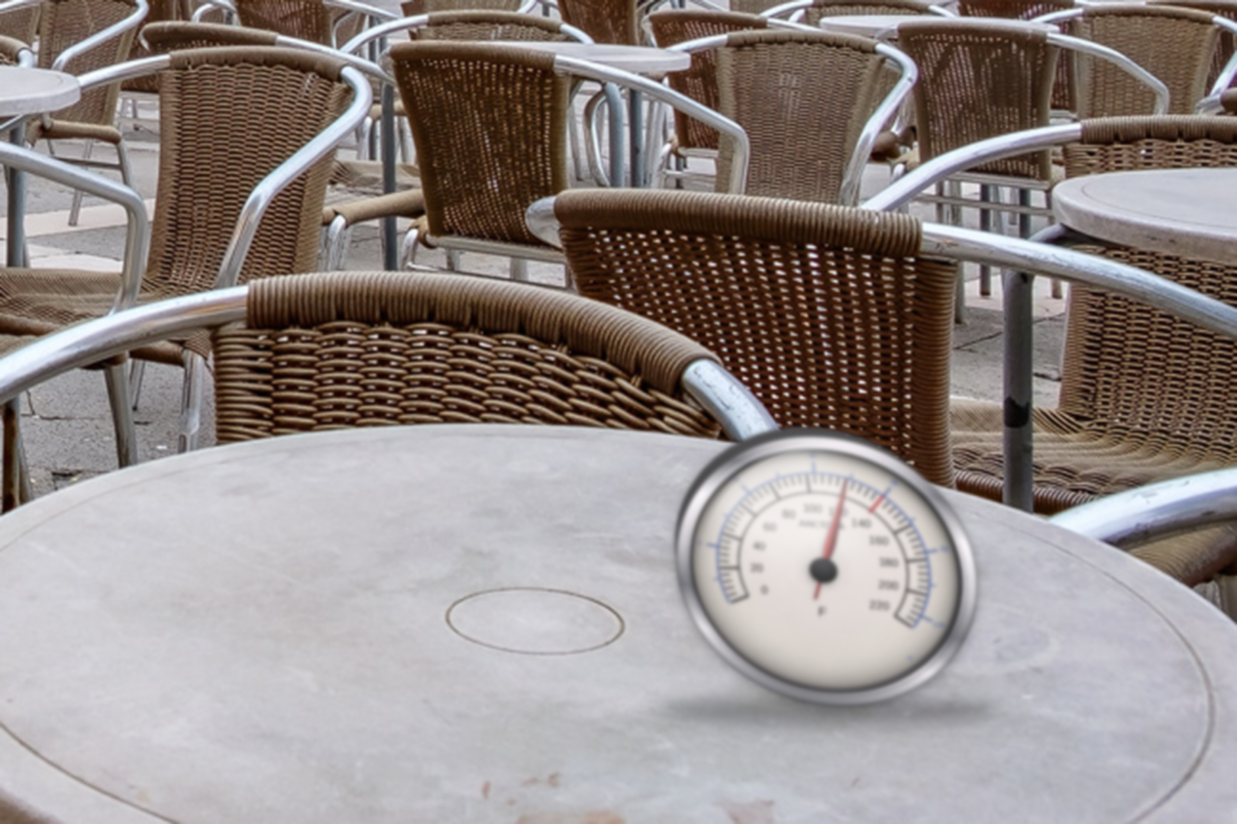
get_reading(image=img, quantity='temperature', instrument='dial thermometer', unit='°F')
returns 120 °F
